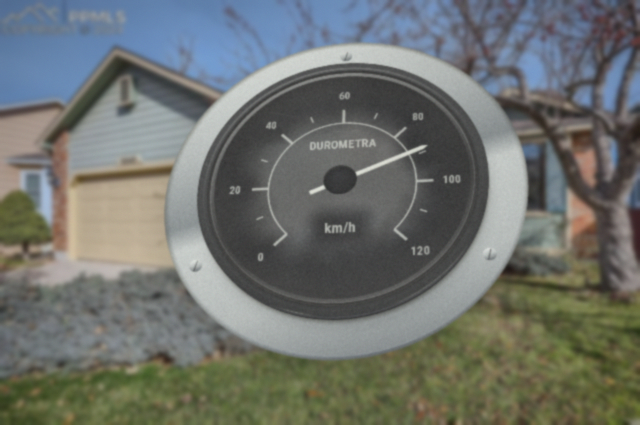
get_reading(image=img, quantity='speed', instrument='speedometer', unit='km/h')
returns 90 km/h
